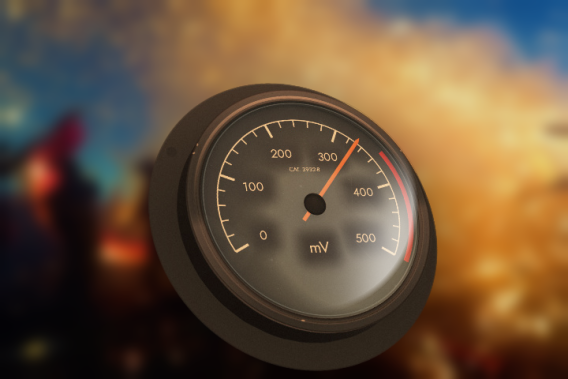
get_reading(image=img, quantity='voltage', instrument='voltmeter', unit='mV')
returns 330 mV
